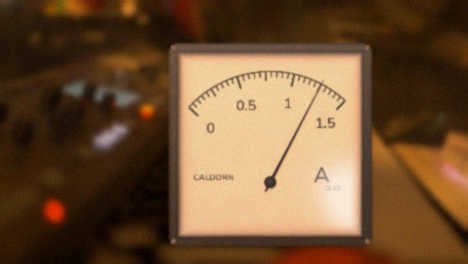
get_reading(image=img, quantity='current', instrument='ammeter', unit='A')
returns 1.25 A
